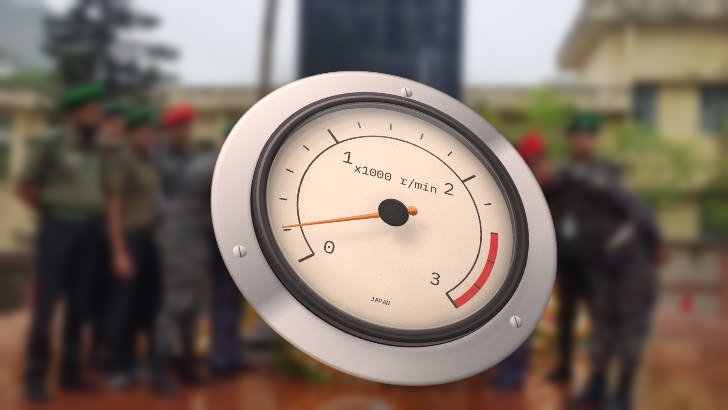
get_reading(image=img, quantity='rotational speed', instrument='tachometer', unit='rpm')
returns 200 rpm
